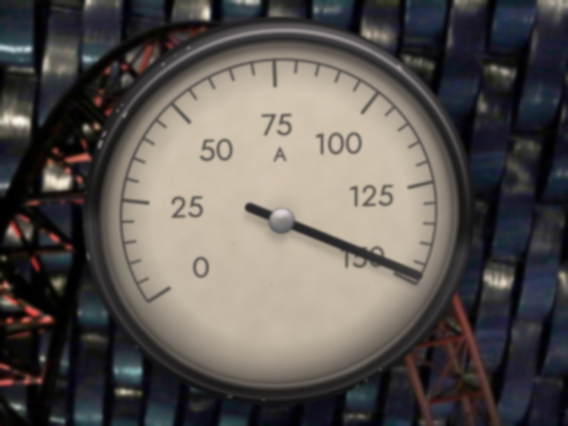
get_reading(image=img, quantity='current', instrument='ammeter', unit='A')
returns 147.5 A
